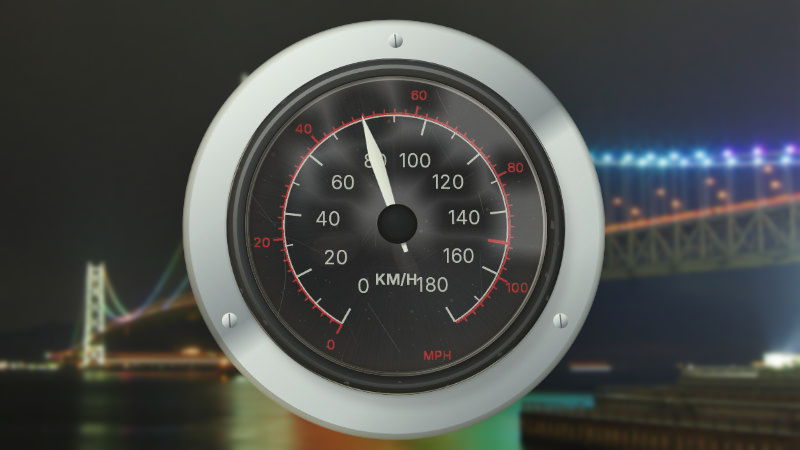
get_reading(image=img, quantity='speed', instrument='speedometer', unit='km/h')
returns 80 km/h
